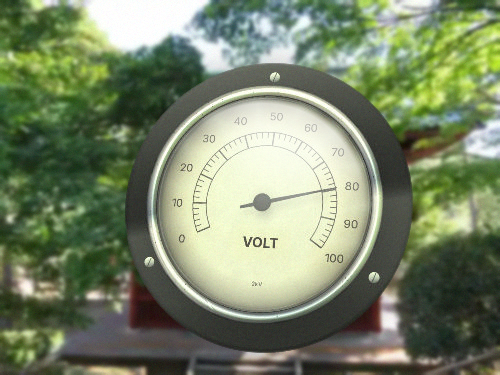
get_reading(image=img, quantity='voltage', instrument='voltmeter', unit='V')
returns 80 V
